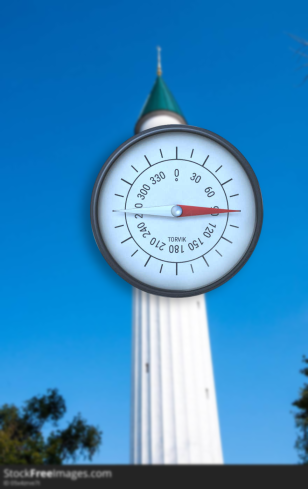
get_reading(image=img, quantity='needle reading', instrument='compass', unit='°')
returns 90 °
